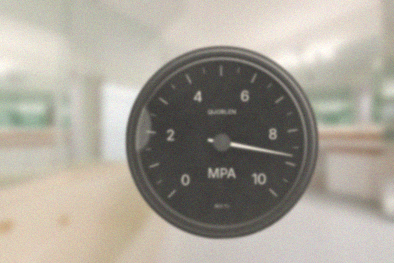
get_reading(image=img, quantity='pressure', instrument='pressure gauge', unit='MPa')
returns 8.75 MPa
